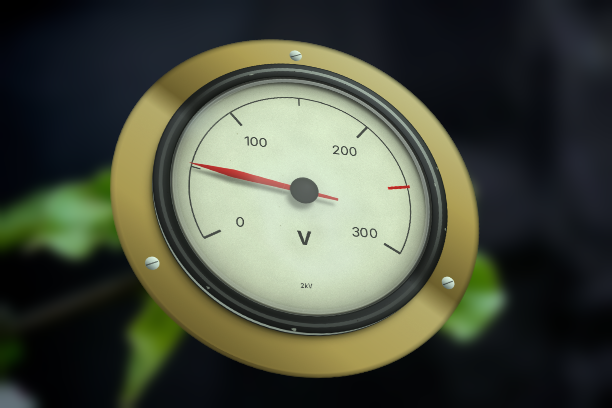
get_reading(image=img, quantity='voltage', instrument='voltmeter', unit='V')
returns 50 V
